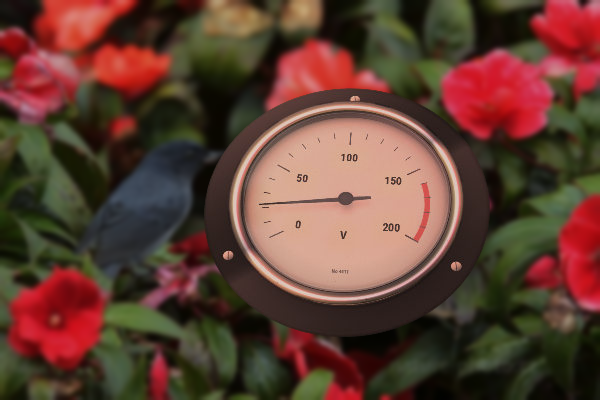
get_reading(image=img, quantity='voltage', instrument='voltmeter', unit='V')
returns 20 V
